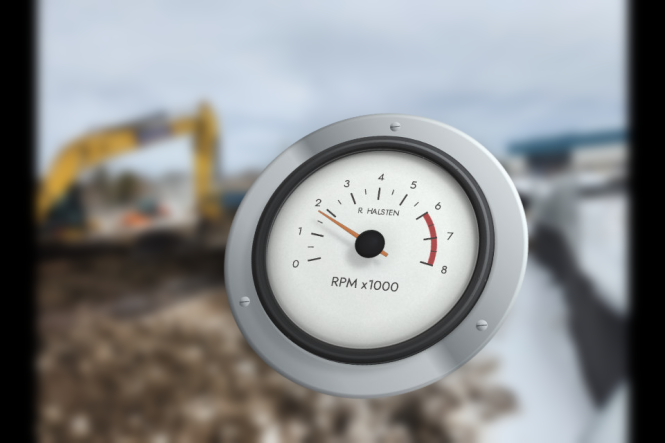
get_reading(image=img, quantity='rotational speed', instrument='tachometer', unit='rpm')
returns 1750 rpm
